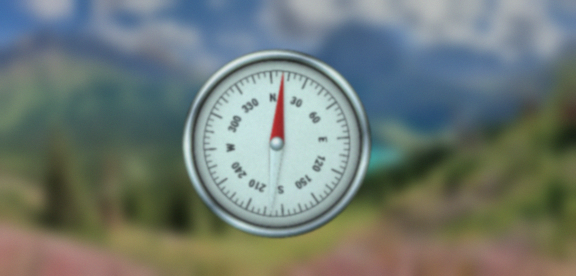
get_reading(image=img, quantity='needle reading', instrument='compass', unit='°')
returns 10 °
